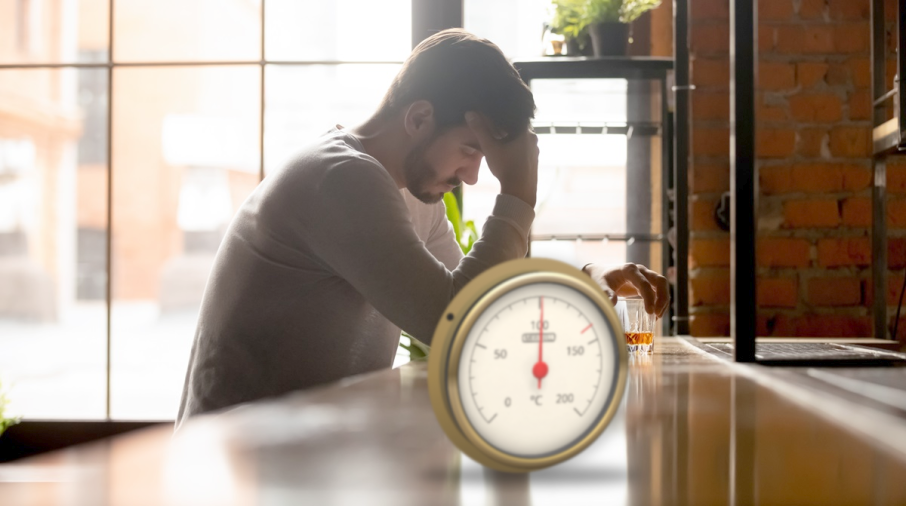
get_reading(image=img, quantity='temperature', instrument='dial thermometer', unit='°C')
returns 100 °C
